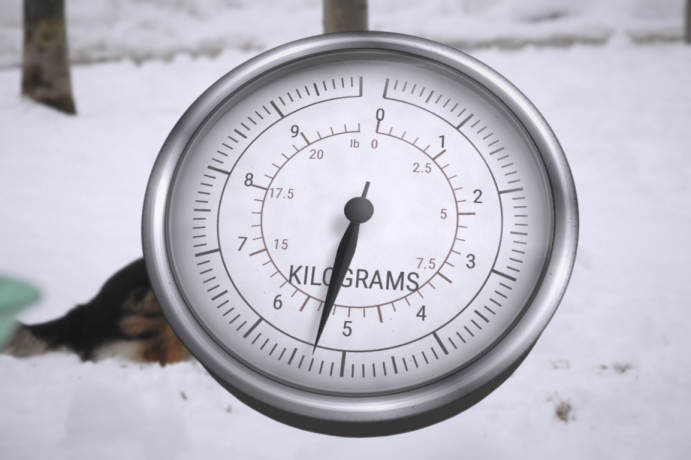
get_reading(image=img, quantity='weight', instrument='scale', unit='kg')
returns 5.3 kg
